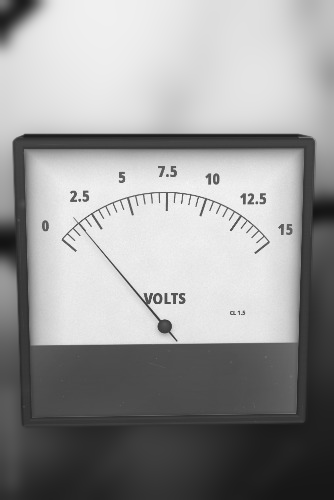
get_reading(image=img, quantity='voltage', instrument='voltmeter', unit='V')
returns 1.5 V
